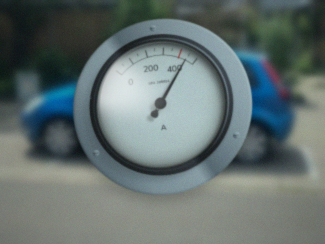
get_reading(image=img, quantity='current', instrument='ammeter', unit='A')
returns 450 A
